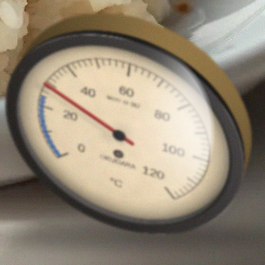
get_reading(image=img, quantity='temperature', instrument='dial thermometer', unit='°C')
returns 30 °C
